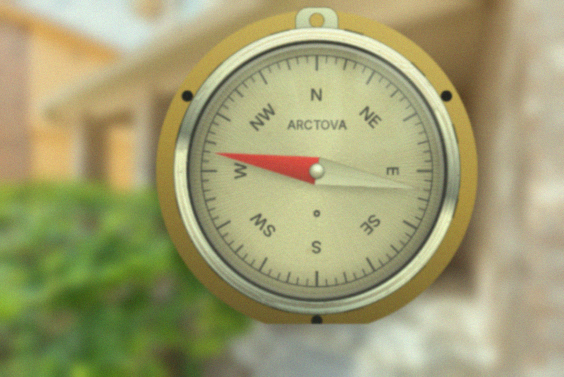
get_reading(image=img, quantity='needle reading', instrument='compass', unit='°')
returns 280 °
